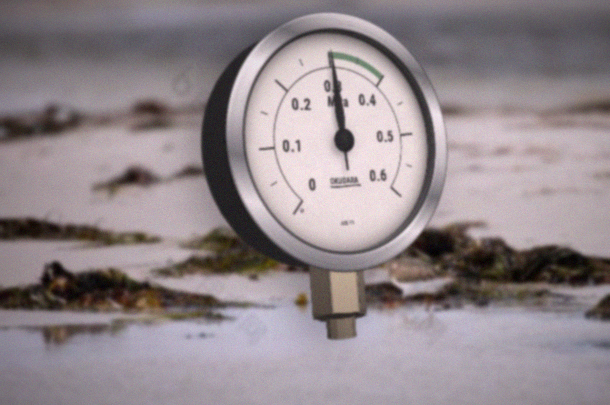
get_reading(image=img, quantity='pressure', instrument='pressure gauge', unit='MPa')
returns 0.3 MPa
